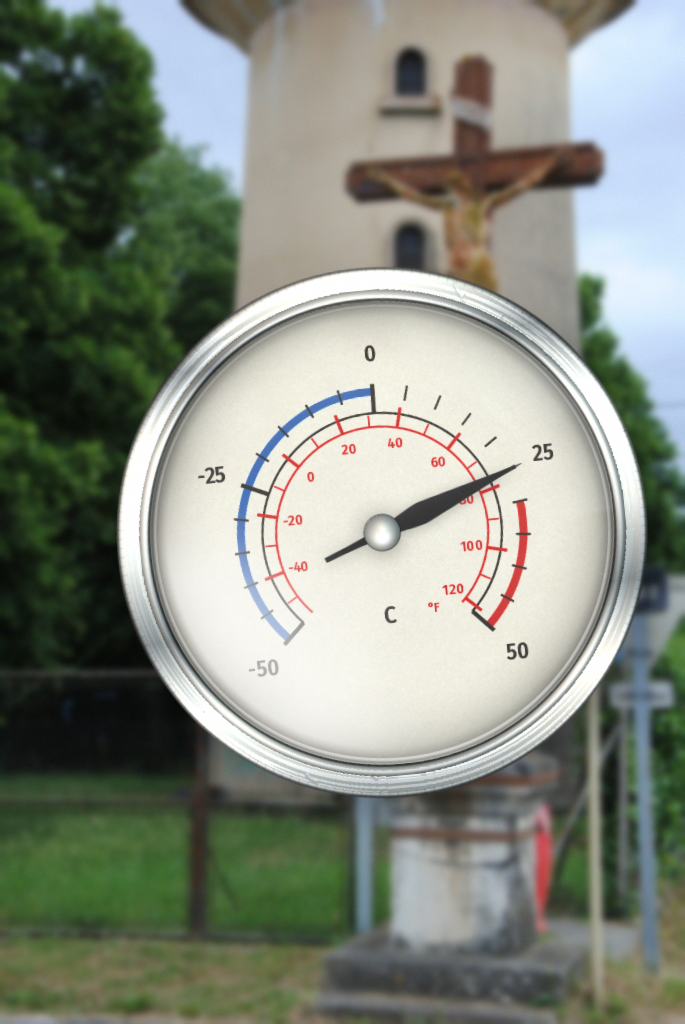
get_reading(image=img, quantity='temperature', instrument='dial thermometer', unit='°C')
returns 25 °C
